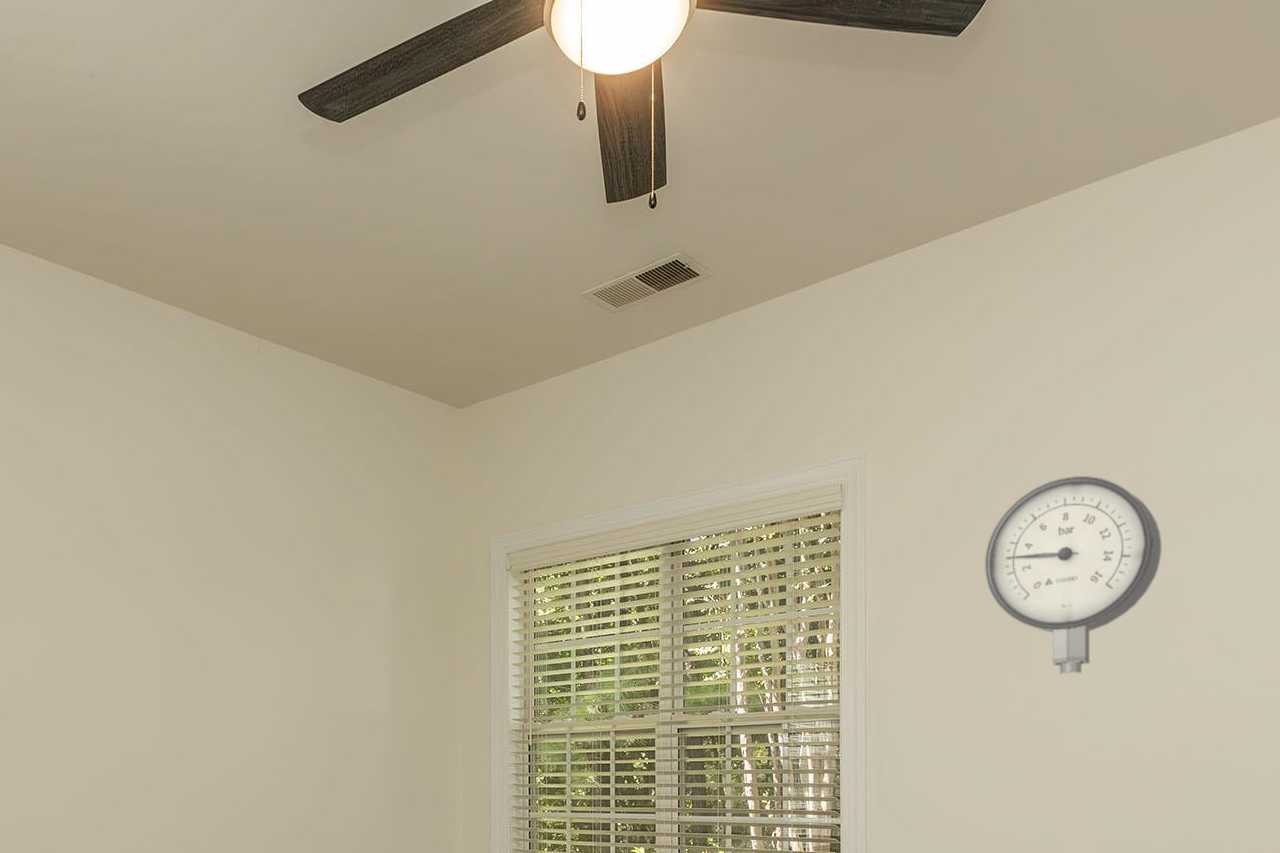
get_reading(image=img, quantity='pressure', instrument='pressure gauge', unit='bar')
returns 3 bar
